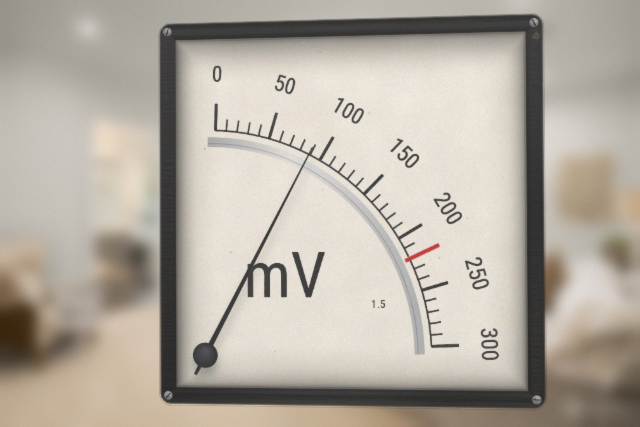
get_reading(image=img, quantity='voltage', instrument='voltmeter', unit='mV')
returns 90 mV
